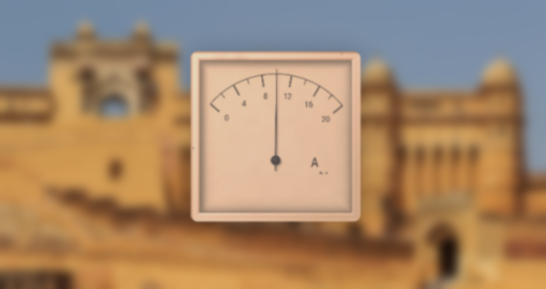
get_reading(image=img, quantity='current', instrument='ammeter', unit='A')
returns 10 A
